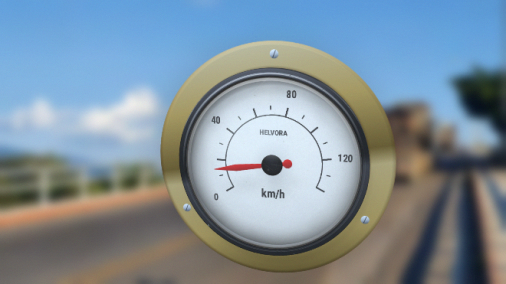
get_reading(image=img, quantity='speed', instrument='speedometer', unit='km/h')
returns 15 km/h
